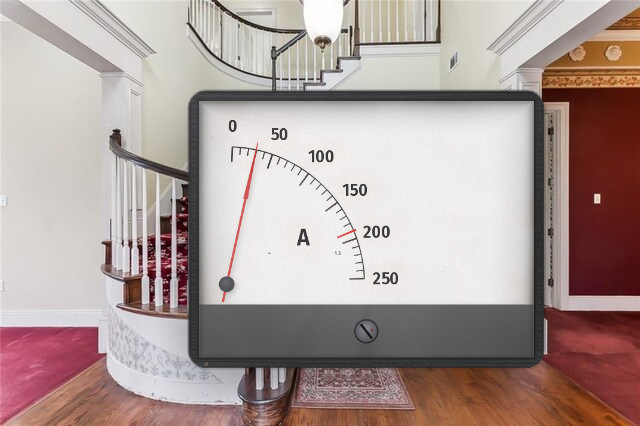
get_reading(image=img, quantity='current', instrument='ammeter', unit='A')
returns 30 A
